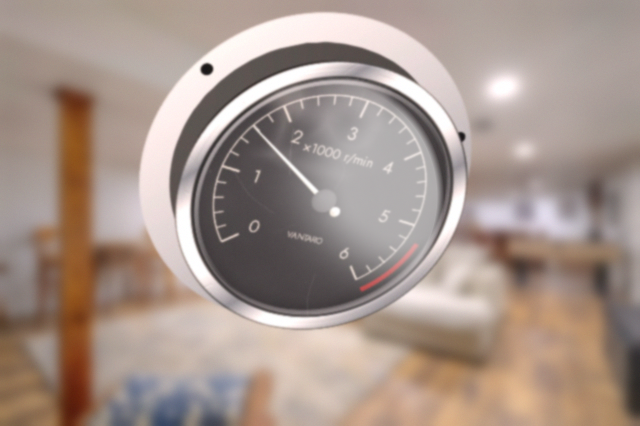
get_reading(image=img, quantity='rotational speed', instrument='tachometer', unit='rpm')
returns 1600 rpm
